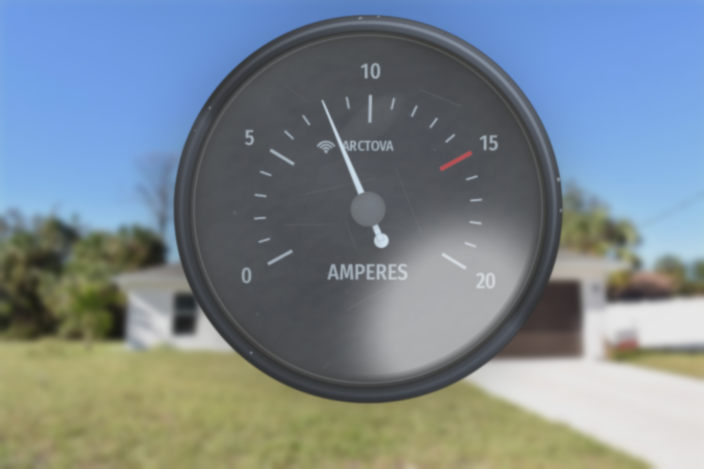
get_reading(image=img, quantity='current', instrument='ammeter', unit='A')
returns 8 A
